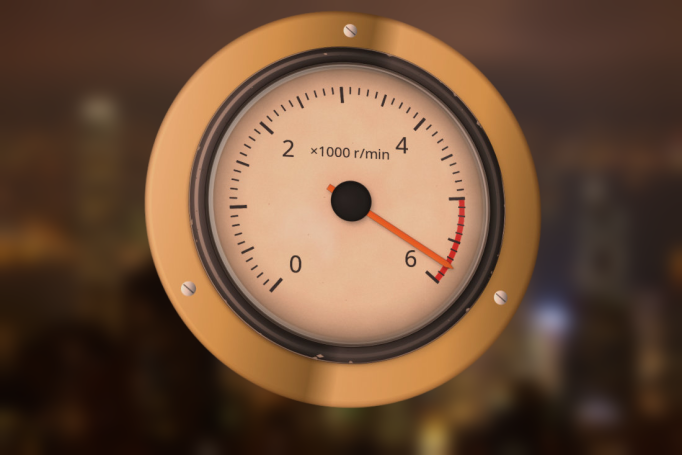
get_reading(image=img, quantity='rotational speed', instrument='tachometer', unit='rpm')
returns 5800 rpm
